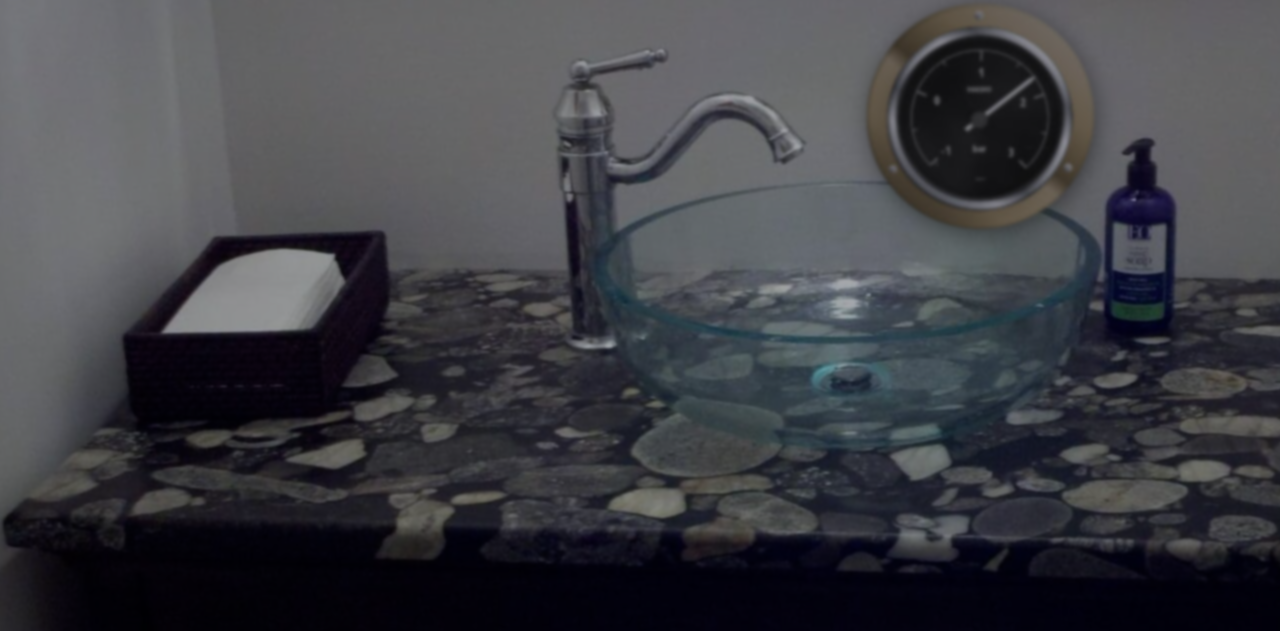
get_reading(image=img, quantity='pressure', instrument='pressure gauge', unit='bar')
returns 1.75 bar
